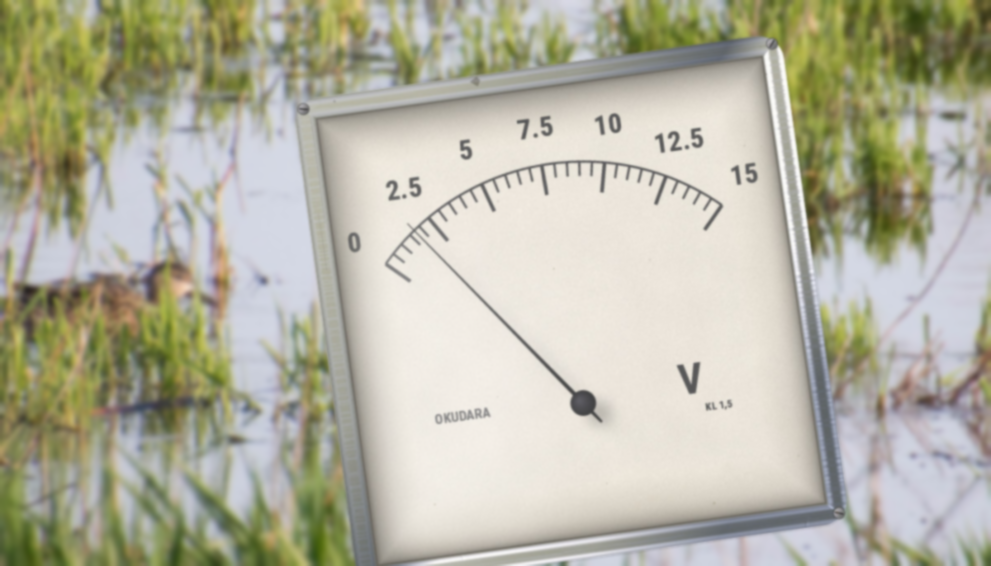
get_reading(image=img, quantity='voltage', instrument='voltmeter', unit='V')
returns 1.75 V
